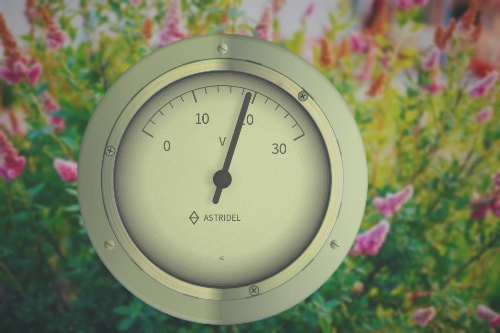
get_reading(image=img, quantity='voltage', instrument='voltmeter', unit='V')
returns 19 V
